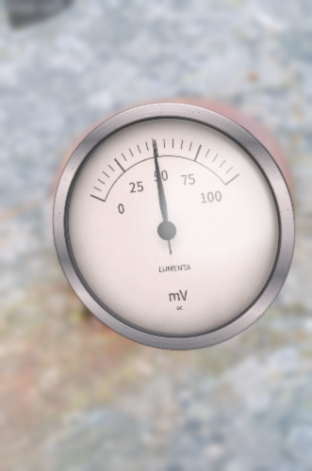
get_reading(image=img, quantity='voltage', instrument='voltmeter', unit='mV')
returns 50 mV
